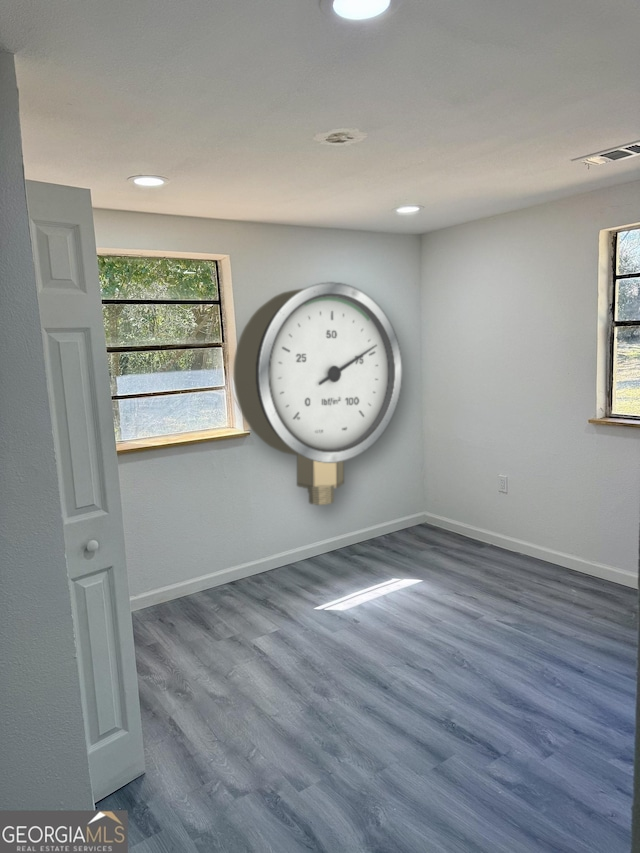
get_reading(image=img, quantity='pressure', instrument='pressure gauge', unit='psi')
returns 72.5 psi
